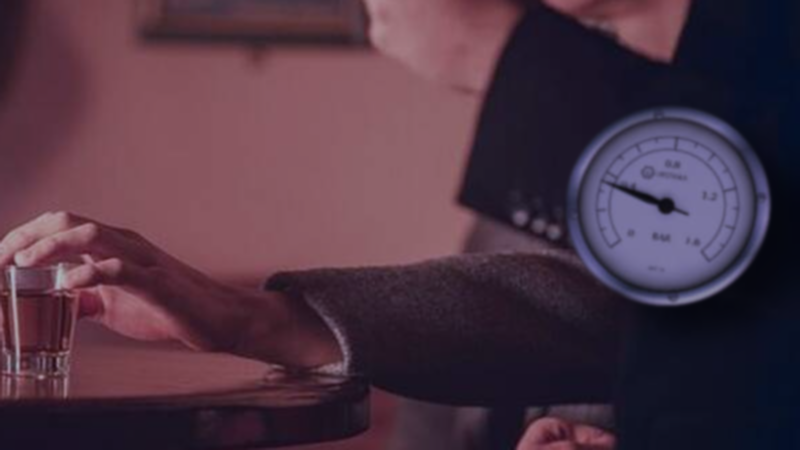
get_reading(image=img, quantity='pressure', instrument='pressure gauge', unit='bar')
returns 0.35 bar
